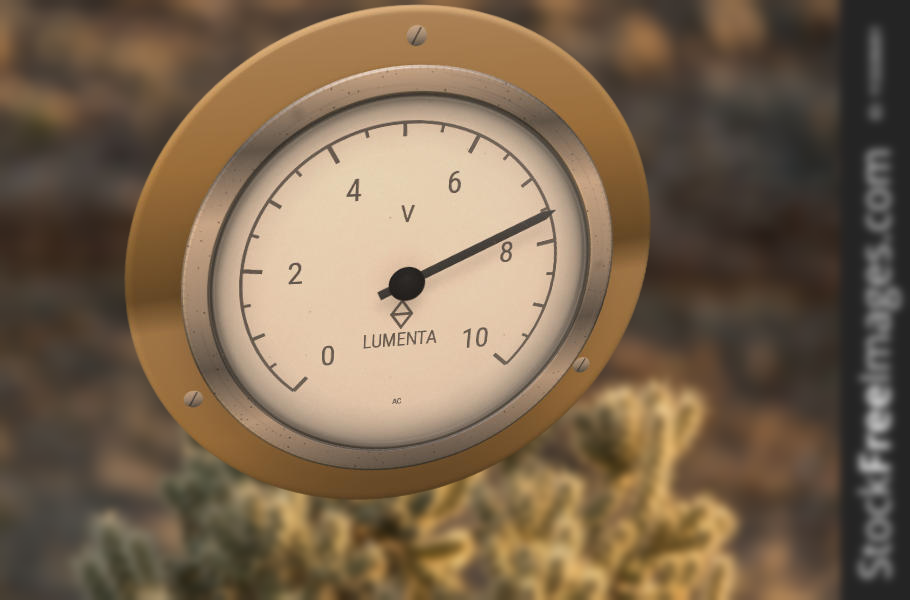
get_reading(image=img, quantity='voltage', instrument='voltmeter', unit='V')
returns 7.5 V
